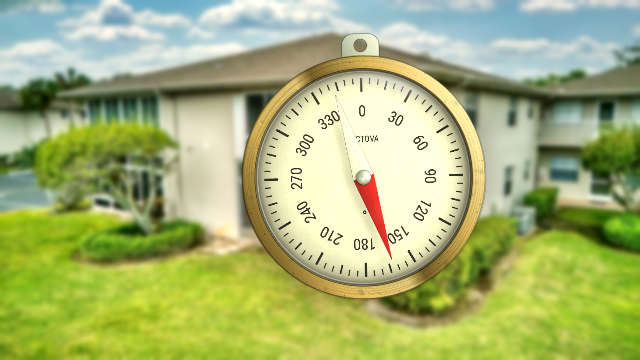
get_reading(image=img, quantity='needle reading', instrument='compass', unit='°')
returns 162.5 °
